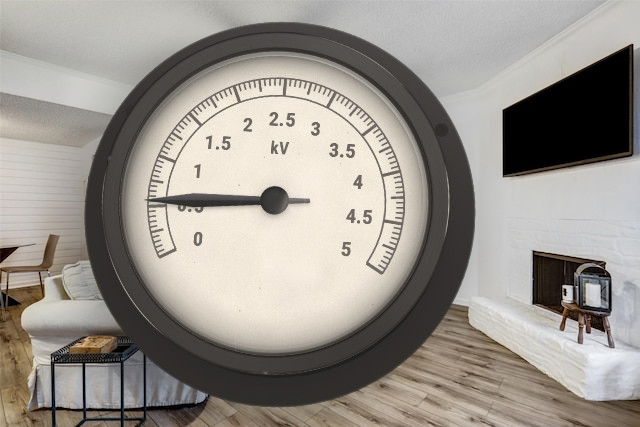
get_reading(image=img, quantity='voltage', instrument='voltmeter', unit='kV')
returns 0.55 kV
